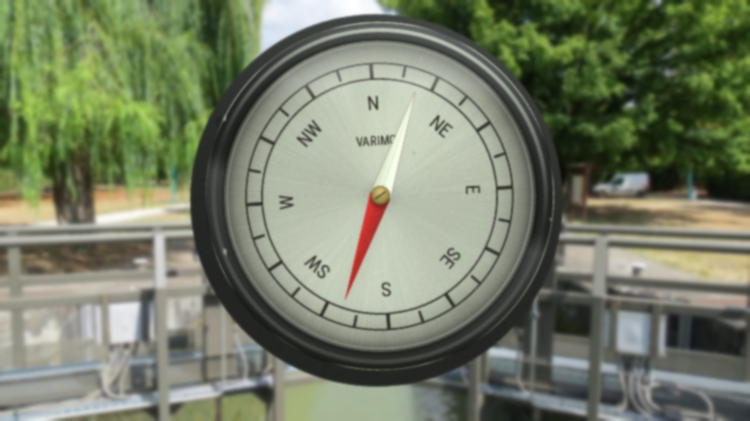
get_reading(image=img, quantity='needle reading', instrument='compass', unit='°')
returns 202.5 °
